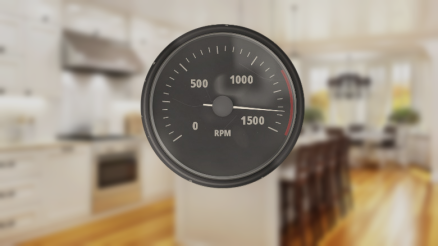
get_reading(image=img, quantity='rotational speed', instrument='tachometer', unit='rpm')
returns 1375 rpm
